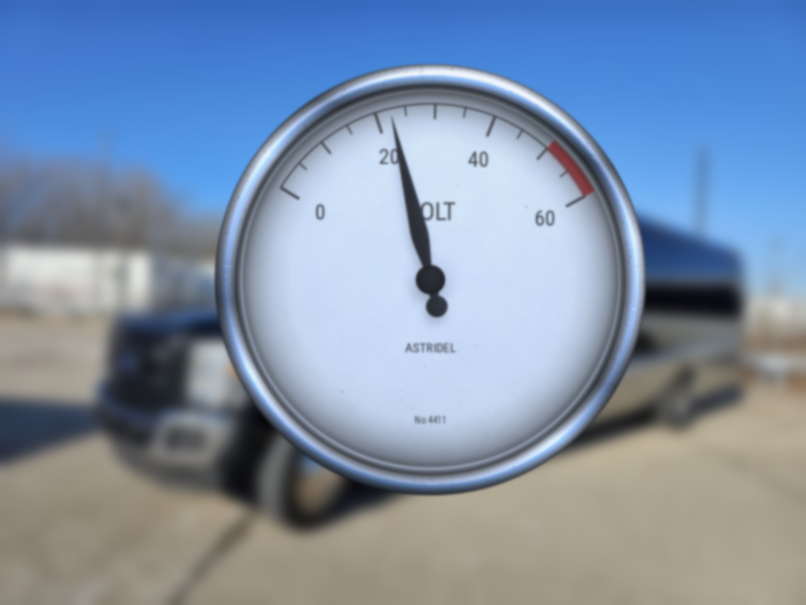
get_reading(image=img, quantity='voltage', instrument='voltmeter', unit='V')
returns 22.5 V
